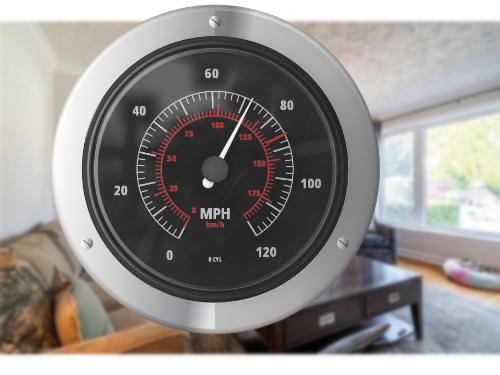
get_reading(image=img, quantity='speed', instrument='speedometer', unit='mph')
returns 72 mph
